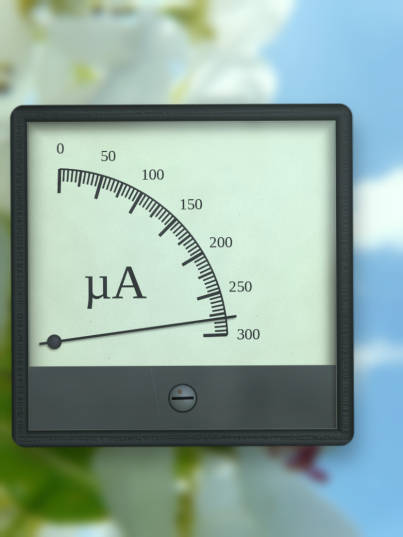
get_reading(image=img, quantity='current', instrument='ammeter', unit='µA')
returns 280 µA
